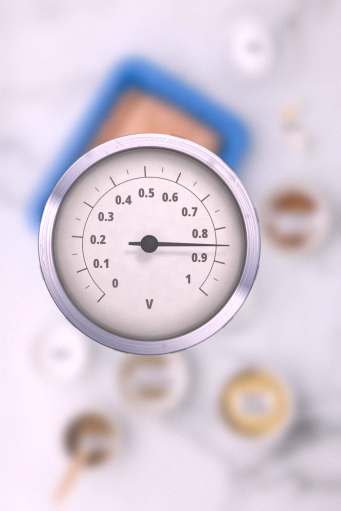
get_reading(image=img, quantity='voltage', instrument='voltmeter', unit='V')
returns 0.85 V
